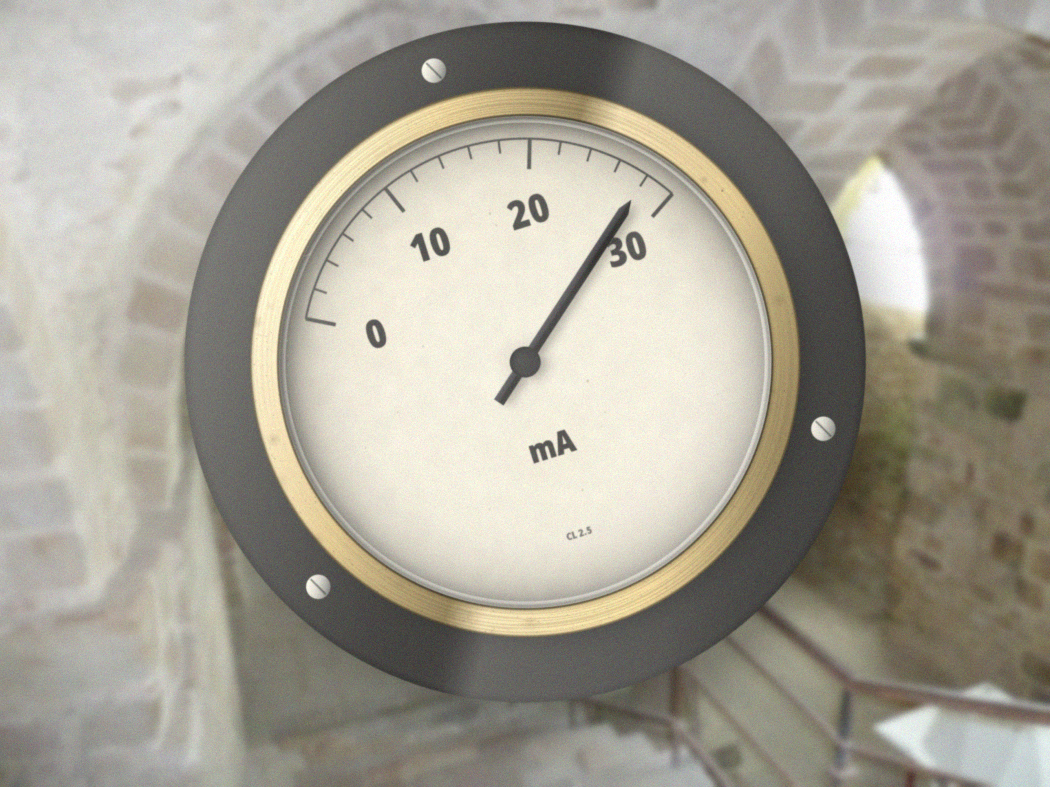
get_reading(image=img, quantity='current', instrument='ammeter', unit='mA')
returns 28 mA
